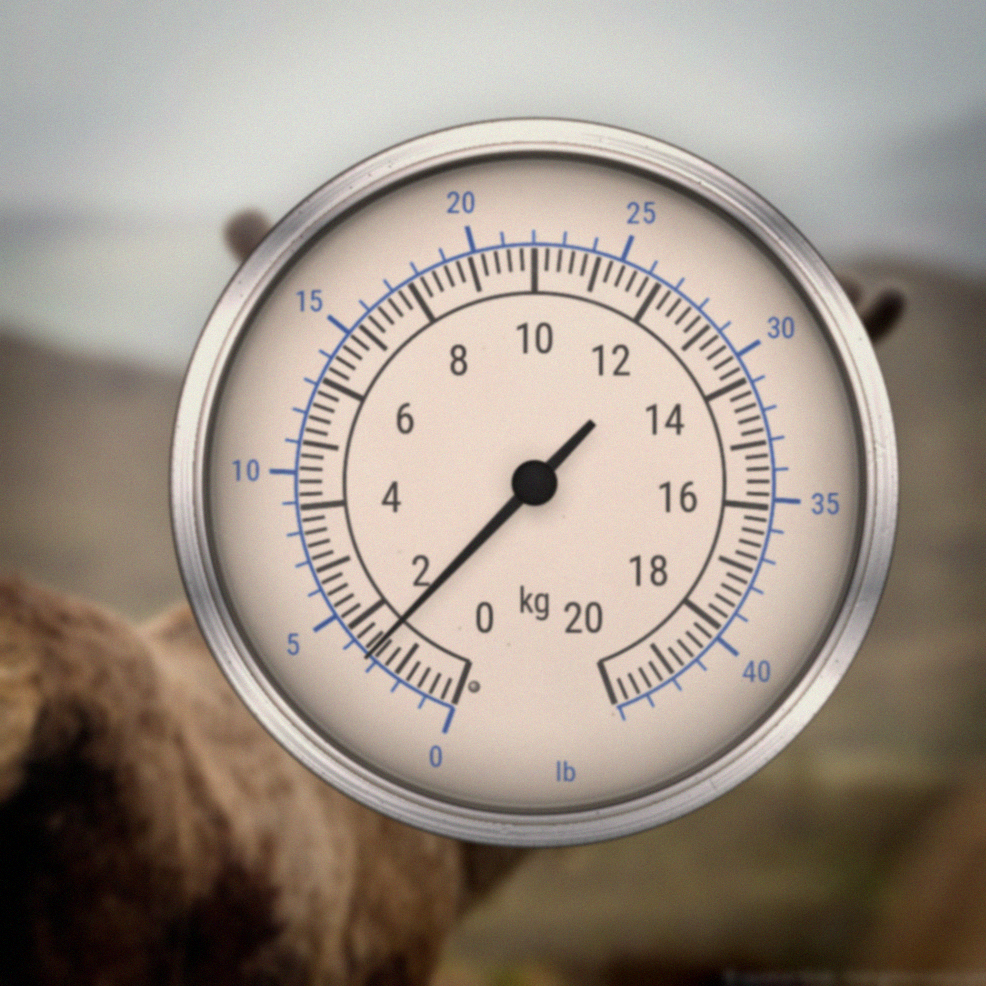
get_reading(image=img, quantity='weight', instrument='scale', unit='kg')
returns 1.5 kg
